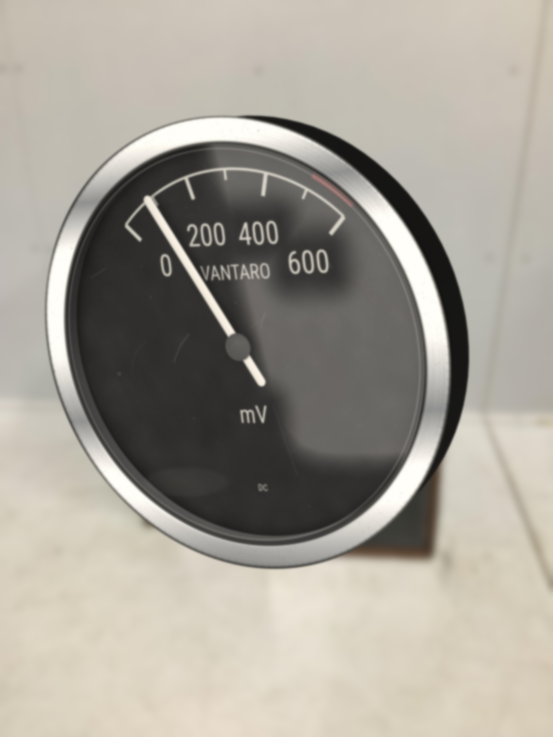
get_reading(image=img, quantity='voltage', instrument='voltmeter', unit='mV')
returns 100 mV
